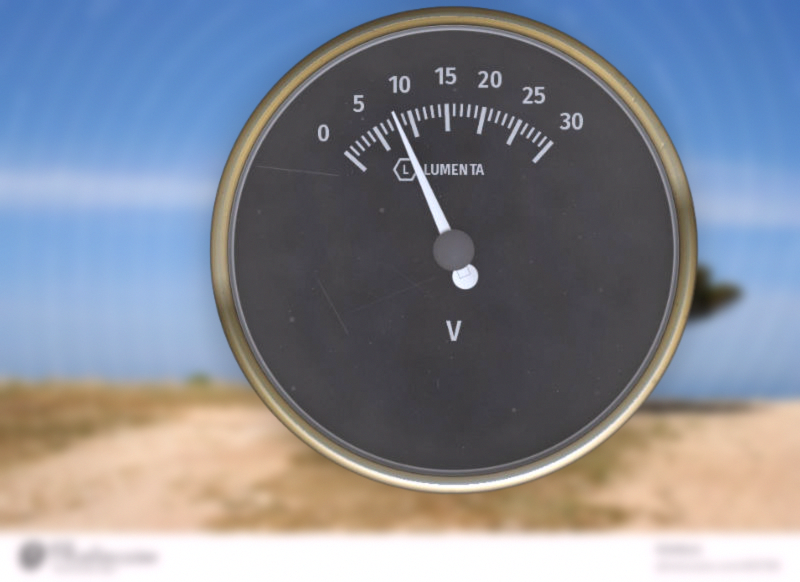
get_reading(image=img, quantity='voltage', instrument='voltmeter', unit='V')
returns 8 V
